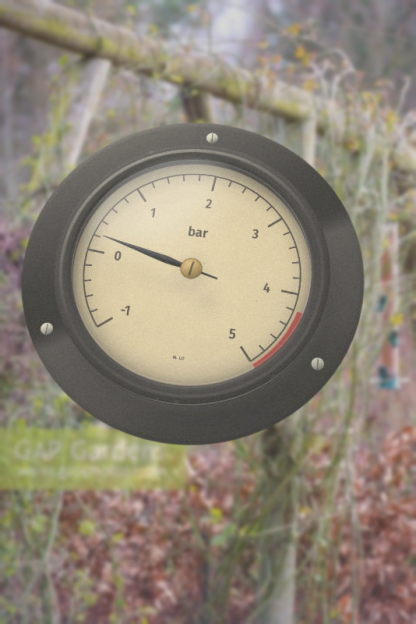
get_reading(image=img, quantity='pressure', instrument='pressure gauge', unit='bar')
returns 0.2 bar
